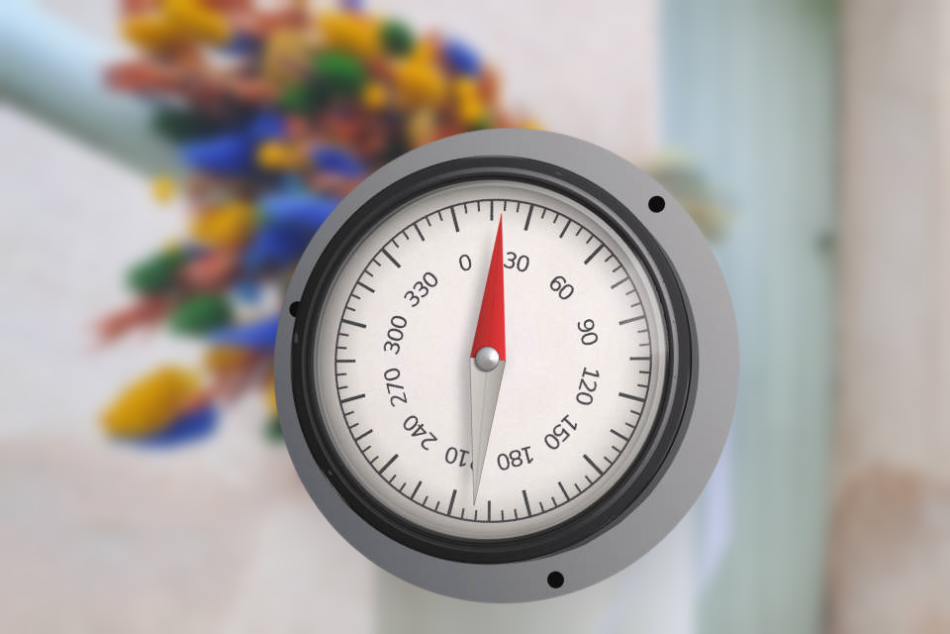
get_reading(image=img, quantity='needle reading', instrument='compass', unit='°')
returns 20 °
